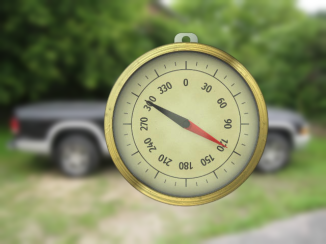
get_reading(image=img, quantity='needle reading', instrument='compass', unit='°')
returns 120 °
